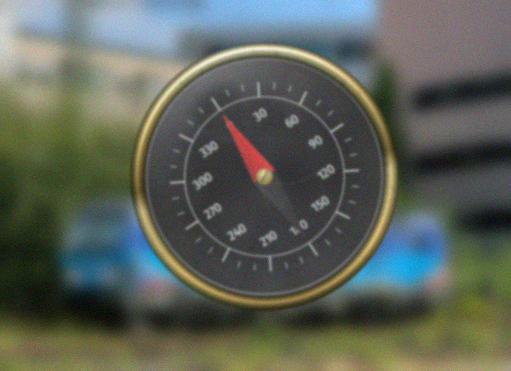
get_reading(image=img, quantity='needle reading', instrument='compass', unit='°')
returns 0 °
